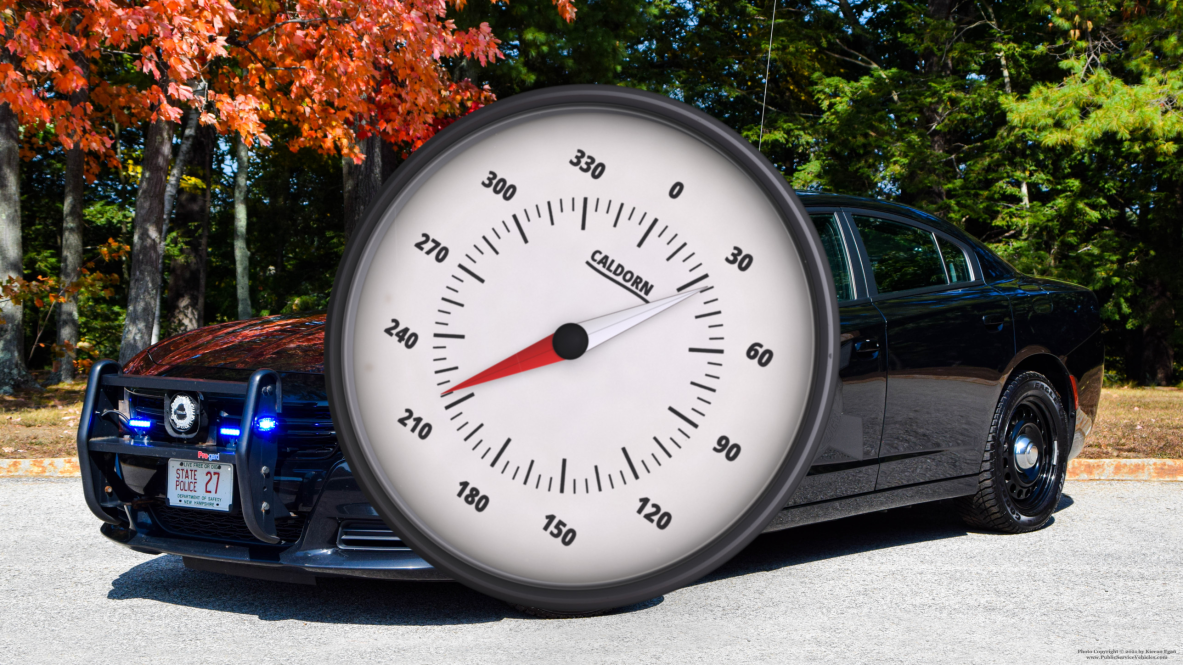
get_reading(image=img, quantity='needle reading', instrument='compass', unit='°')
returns 215 °
